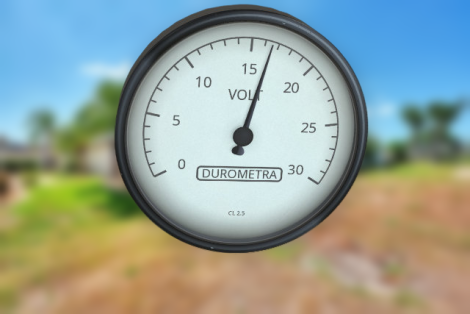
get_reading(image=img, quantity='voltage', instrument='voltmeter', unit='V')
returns 16.5 V
